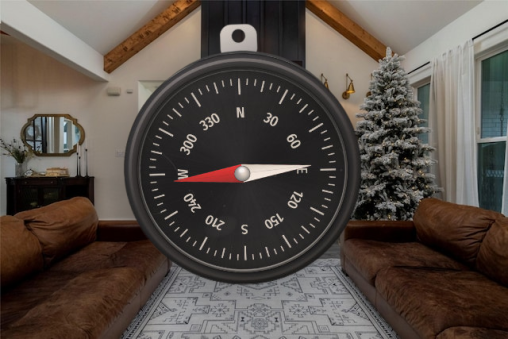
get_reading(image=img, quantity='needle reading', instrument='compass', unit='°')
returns 265 °
